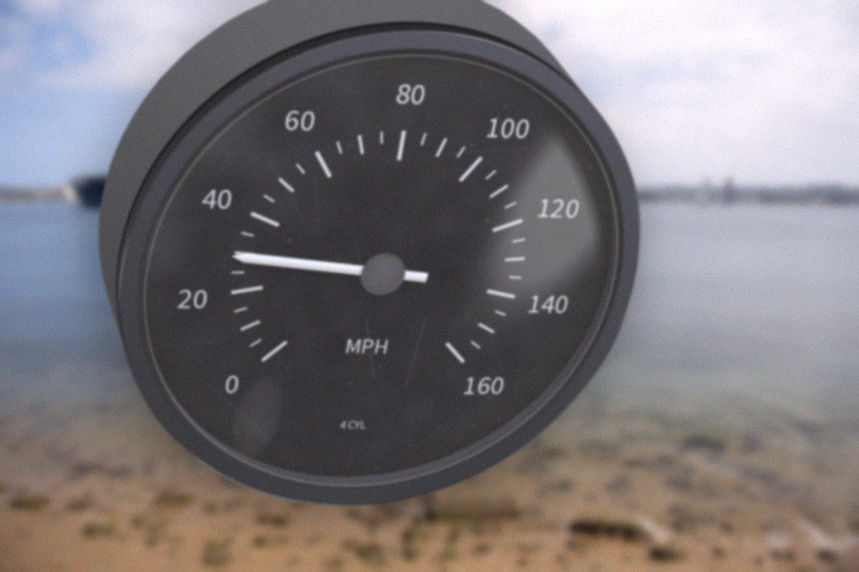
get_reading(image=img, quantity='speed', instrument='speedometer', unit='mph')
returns 30 mph
